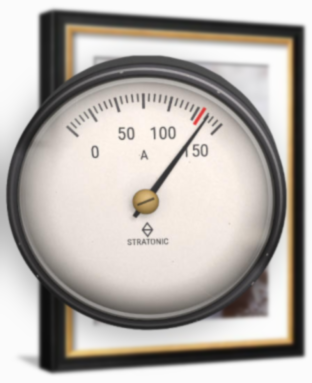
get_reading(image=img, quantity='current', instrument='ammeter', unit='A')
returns 135 A
